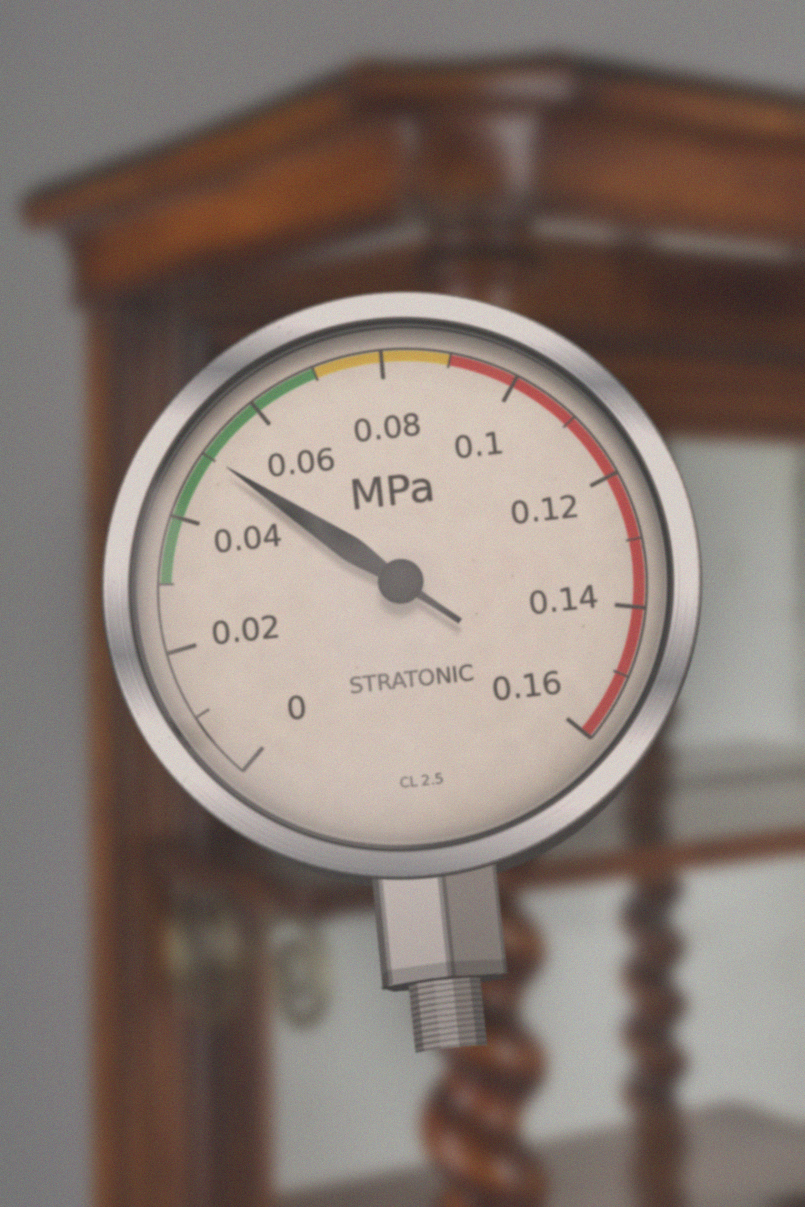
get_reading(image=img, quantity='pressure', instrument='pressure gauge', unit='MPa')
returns 0.05 MPa
